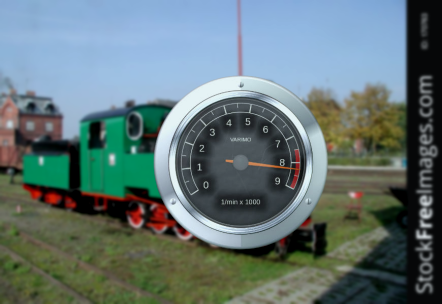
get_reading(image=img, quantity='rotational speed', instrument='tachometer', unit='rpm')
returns 8250 rpm
